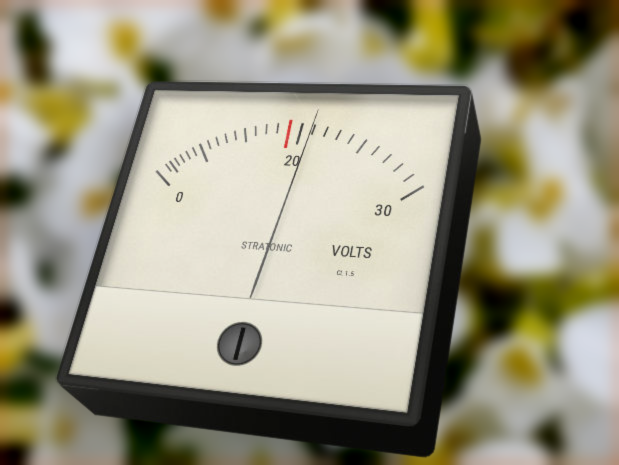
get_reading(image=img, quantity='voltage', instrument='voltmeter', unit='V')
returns 21 V
